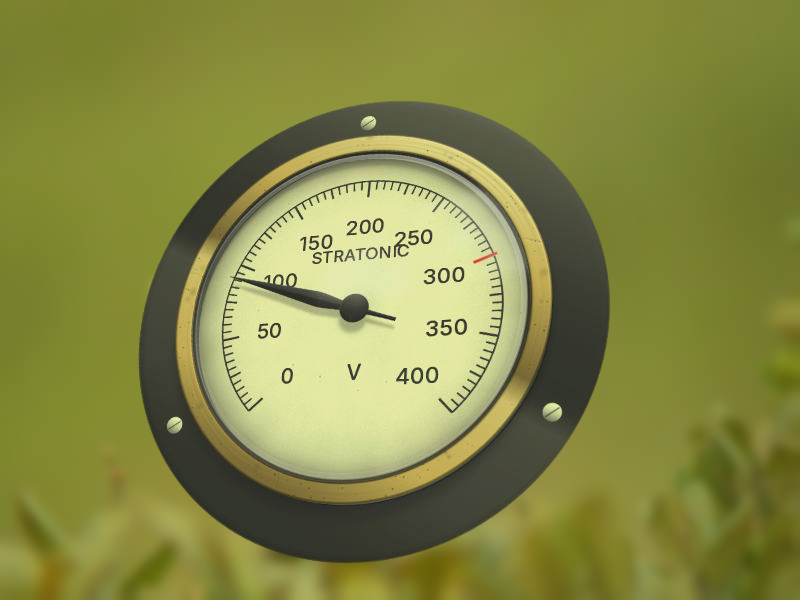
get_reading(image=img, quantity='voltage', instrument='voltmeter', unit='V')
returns 90 V
